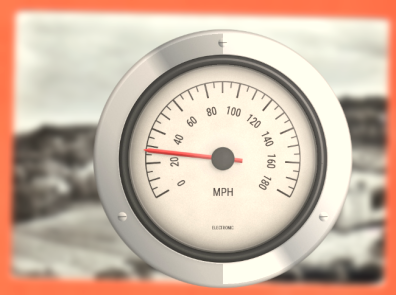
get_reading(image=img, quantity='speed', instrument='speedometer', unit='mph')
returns 27.5 mph
